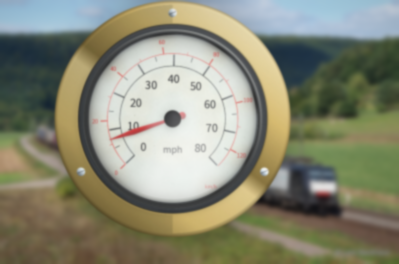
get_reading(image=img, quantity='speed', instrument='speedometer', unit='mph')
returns 7.5 mph
